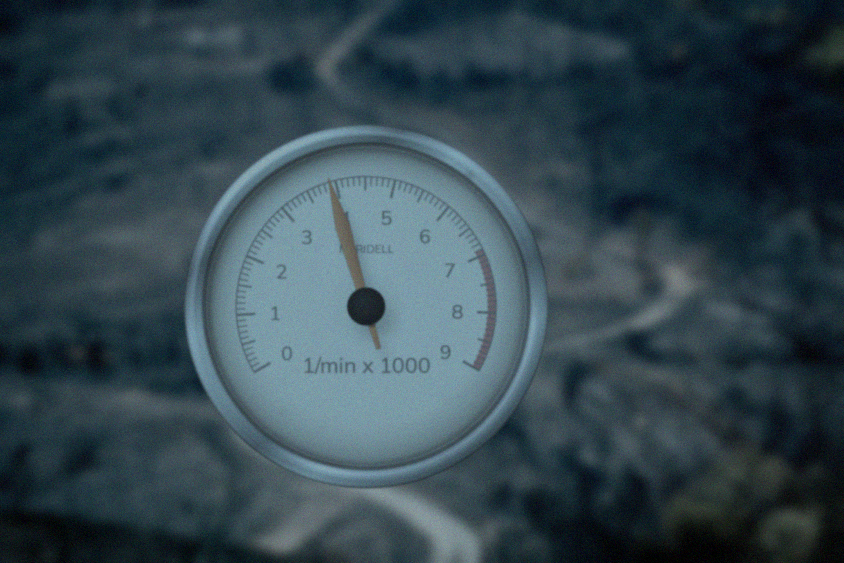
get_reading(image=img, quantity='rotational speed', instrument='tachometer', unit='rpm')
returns 3900 rpm
